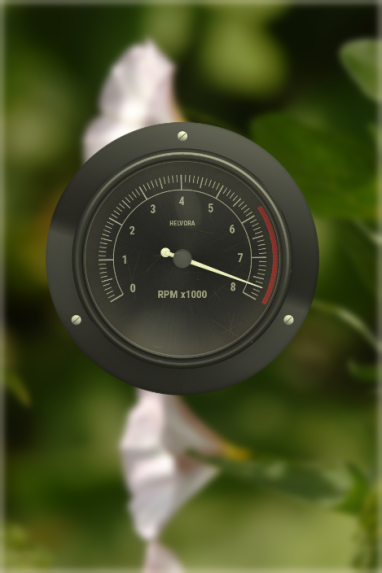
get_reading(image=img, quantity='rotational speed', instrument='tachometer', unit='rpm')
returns 7700 rpm
